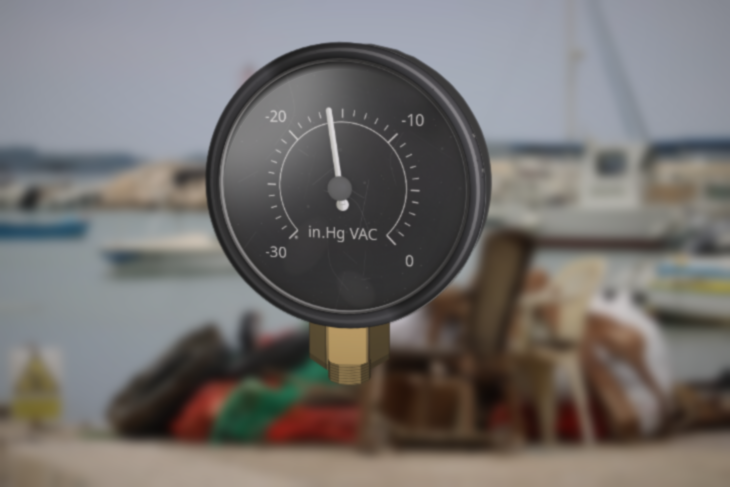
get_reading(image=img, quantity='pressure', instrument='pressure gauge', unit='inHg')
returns -16 inHg
